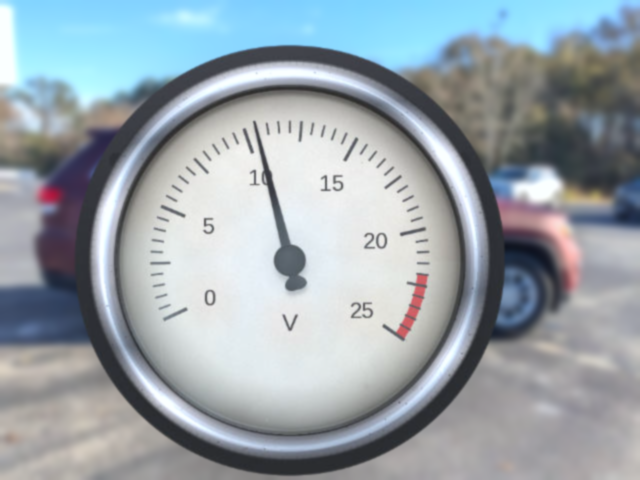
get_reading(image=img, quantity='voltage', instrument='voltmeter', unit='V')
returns 10.5 V
